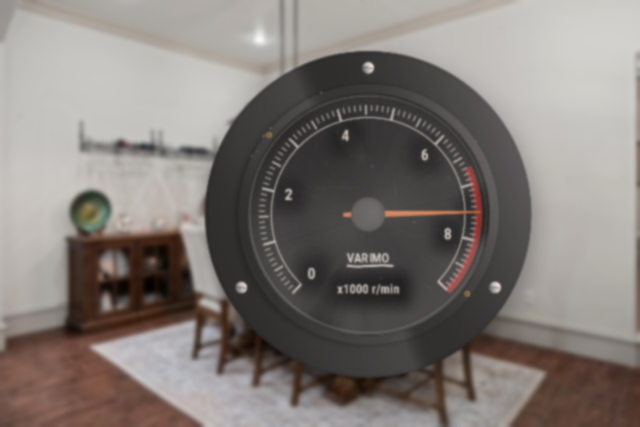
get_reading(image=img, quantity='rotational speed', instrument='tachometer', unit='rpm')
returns 7500 rpm
